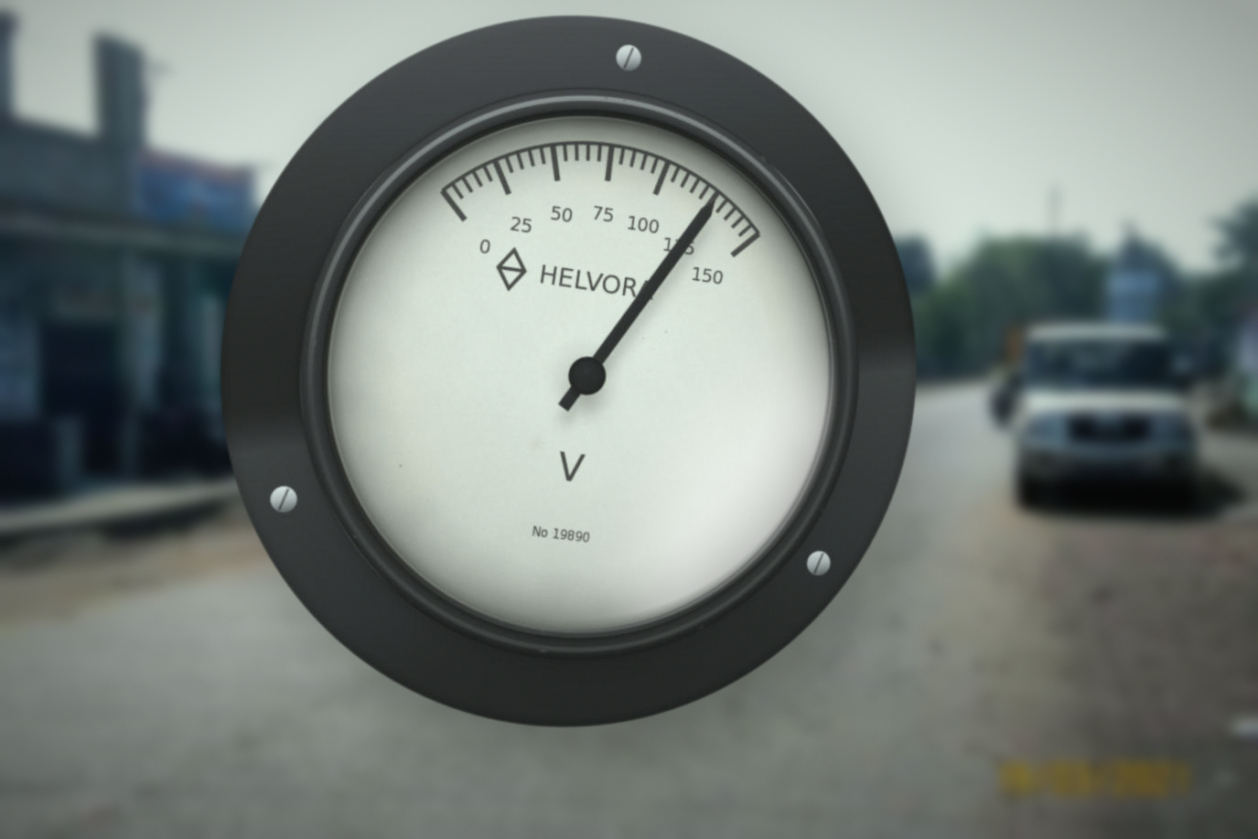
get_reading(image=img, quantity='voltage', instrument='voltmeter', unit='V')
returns 125 V
